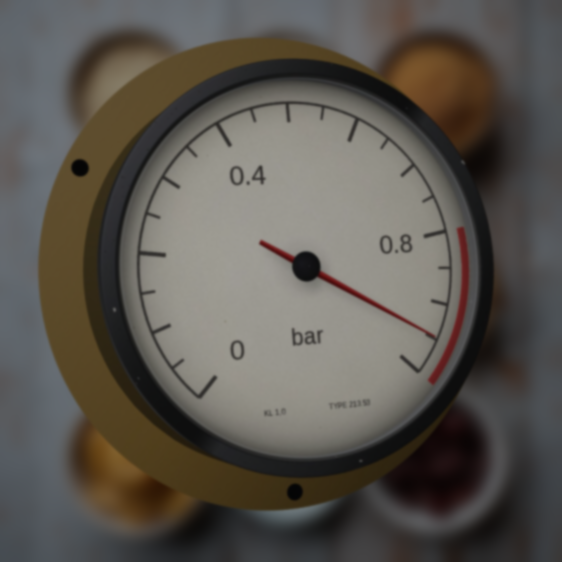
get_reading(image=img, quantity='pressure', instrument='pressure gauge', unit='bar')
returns 0.95 bar
